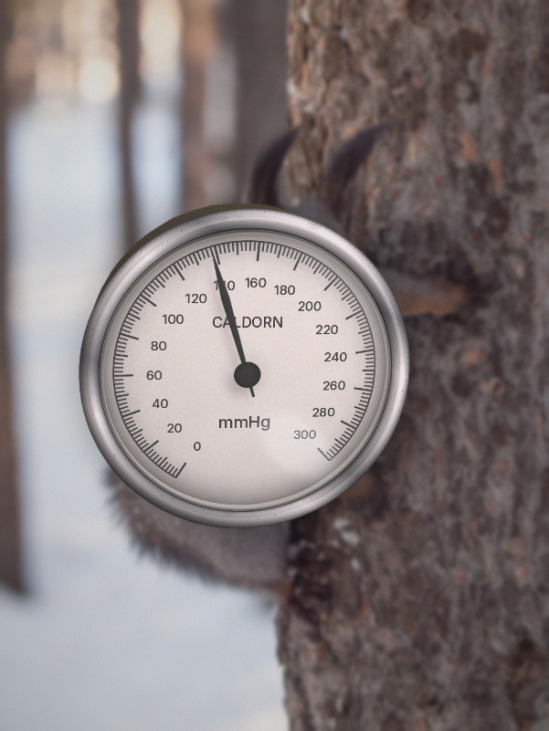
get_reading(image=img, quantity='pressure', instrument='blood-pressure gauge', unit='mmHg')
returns 138 mmHg
